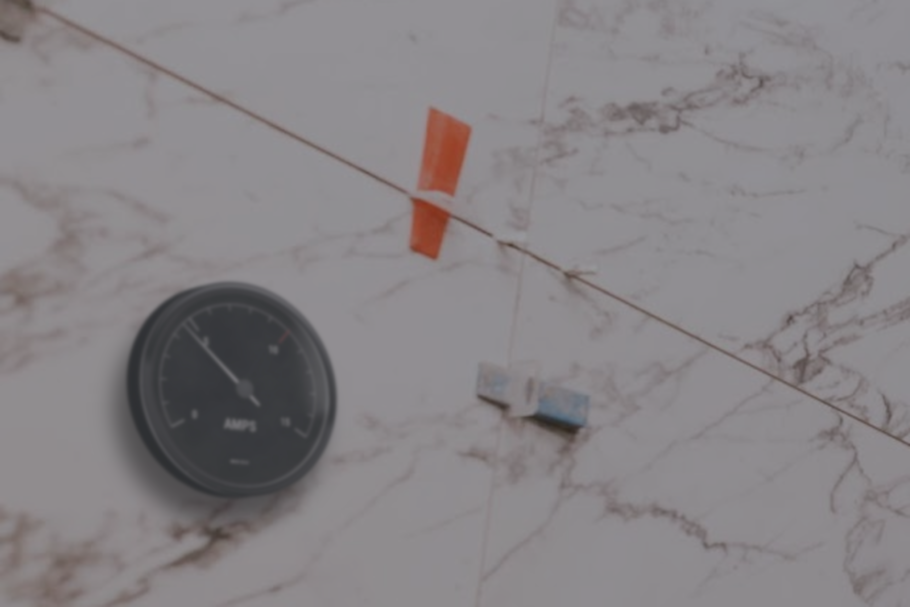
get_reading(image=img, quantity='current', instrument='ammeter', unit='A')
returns 4.5 A
